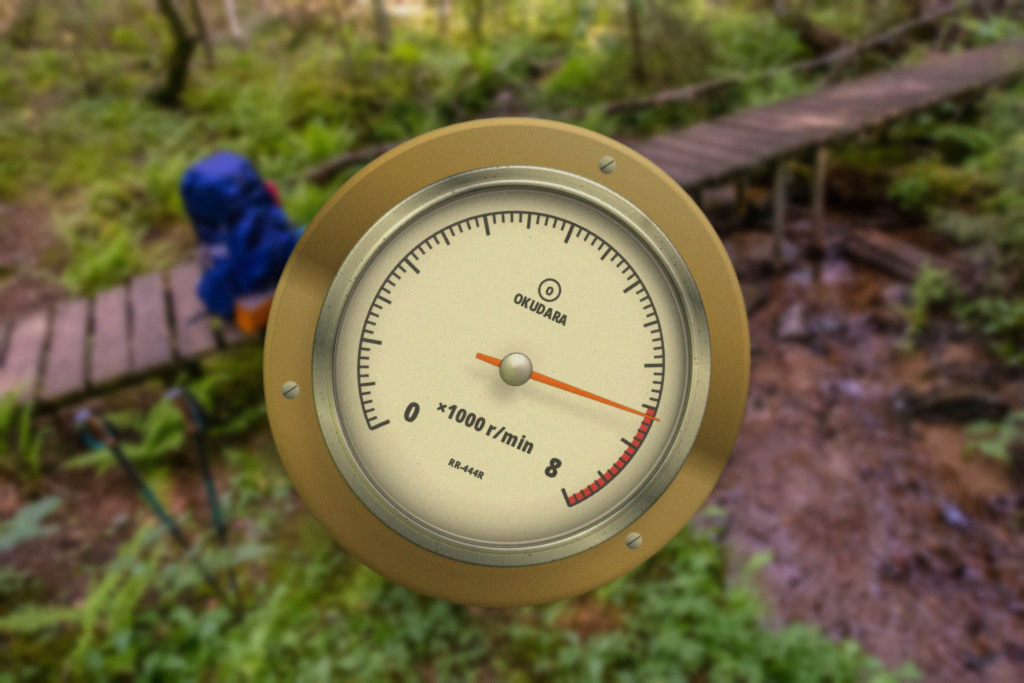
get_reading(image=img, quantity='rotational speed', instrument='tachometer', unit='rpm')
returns 6600 rpm
